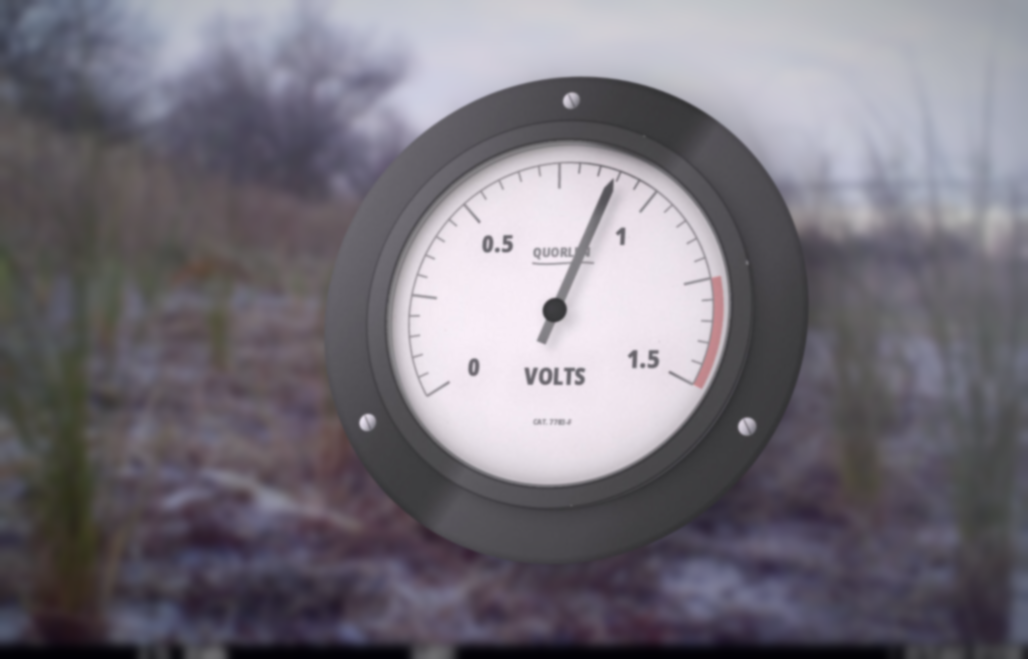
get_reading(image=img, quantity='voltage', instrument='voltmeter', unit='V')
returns 0.9 V
